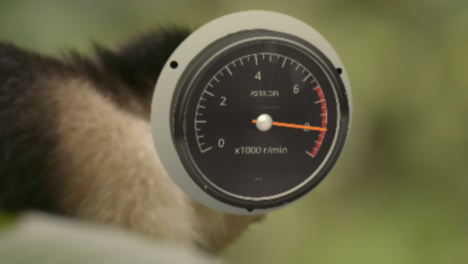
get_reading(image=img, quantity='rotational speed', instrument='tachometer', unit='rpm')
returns 8000 rpm
